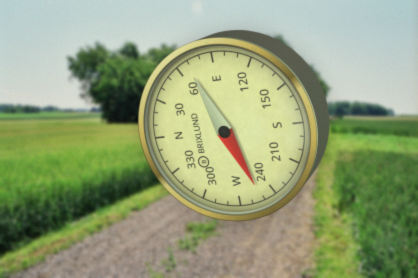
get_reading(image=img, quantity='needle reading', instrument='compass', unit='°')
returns 250 °
